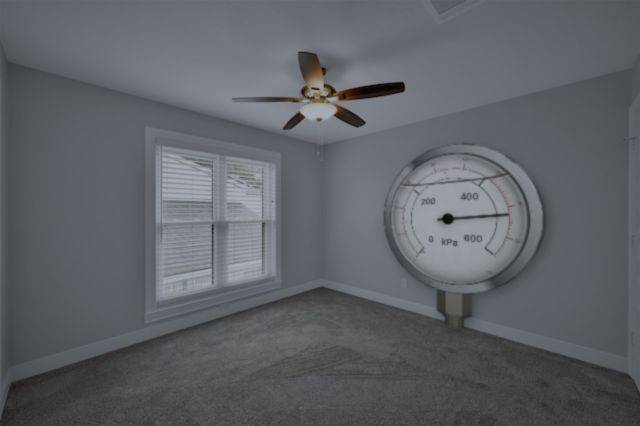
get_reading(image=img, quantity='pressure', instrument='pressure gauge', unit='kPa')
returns 500 kPa
